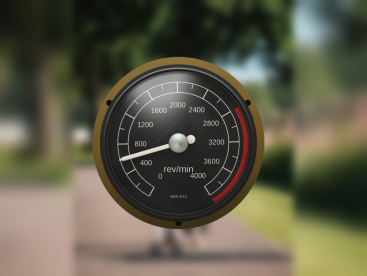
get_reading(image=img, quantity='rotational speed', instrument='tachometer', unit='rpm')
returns 600 rpm
